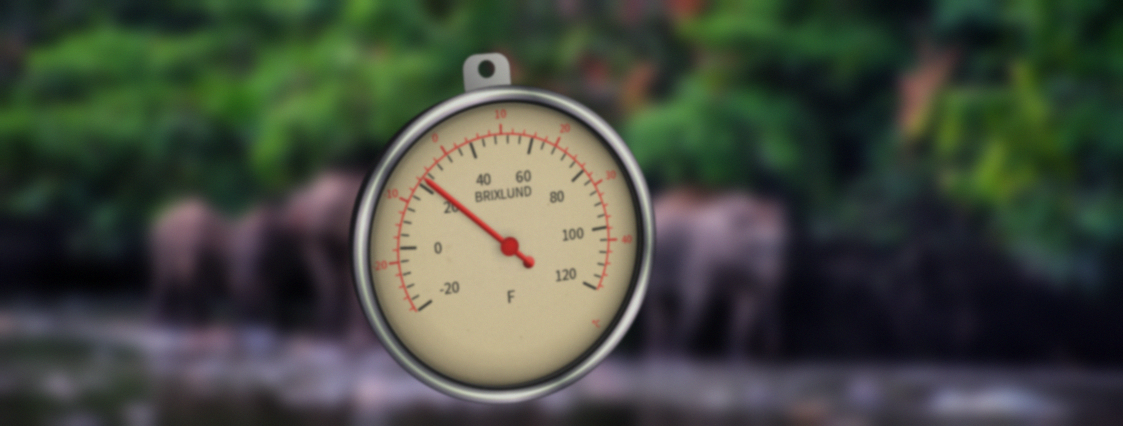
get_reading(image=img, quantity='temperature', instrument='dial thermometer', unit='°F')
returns 22 °F
